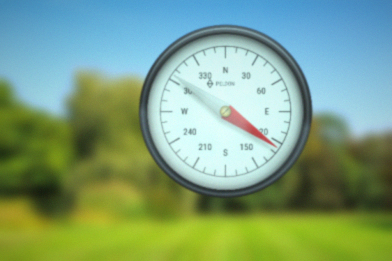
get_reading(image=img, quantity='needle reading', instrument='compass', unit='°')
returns 125 °
